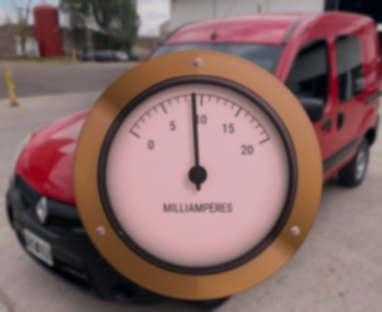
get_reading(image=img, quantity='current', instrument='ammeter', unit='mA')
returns 9 mA
